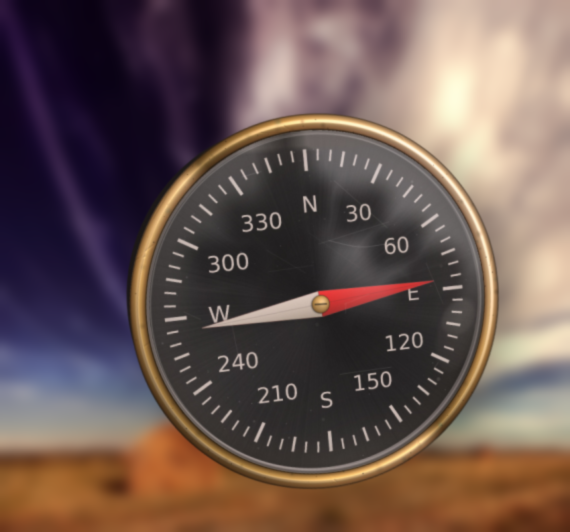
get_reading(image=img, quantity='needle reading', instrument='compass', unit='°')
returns 85 °
